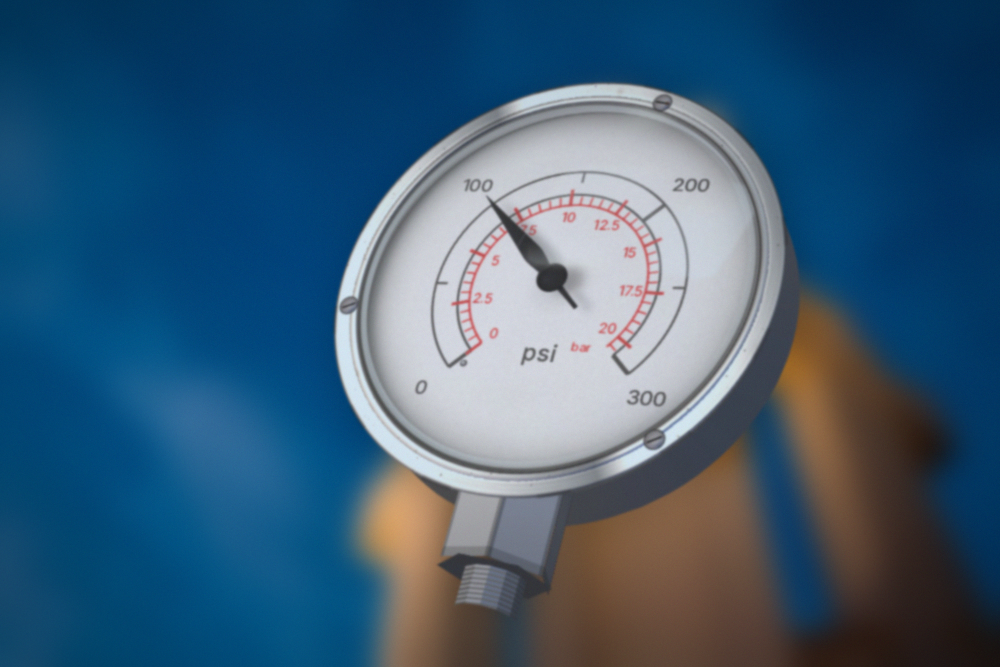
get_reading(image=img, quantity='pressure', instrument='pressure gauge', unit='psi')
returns 100 psi
